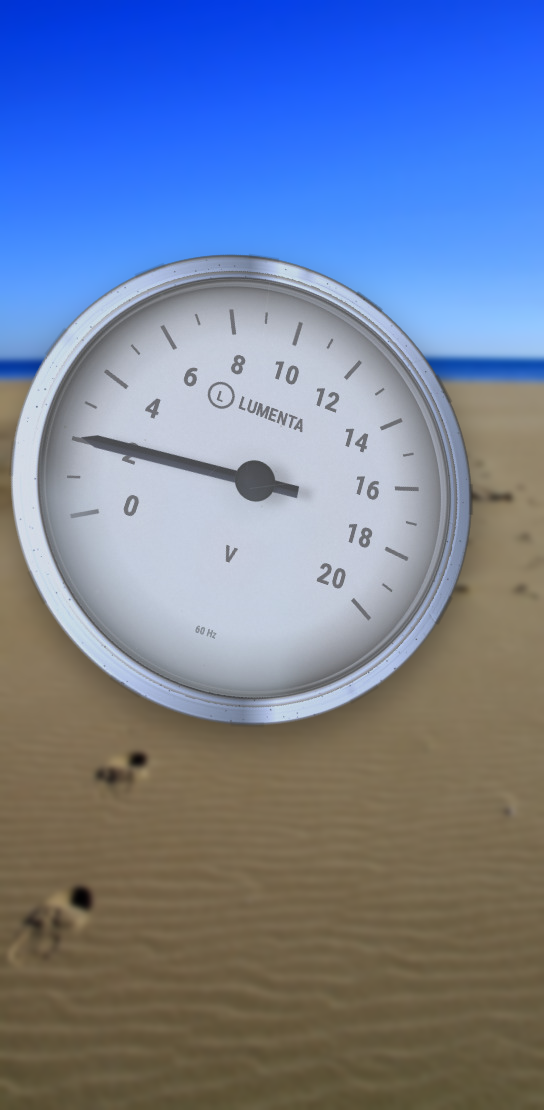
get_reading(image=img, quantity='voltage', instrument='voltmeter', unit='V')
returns 2 V
